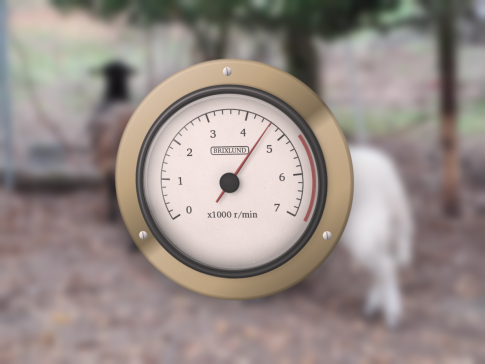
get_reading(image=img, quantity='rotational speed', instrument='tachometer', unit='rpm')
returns 4600 rpm
